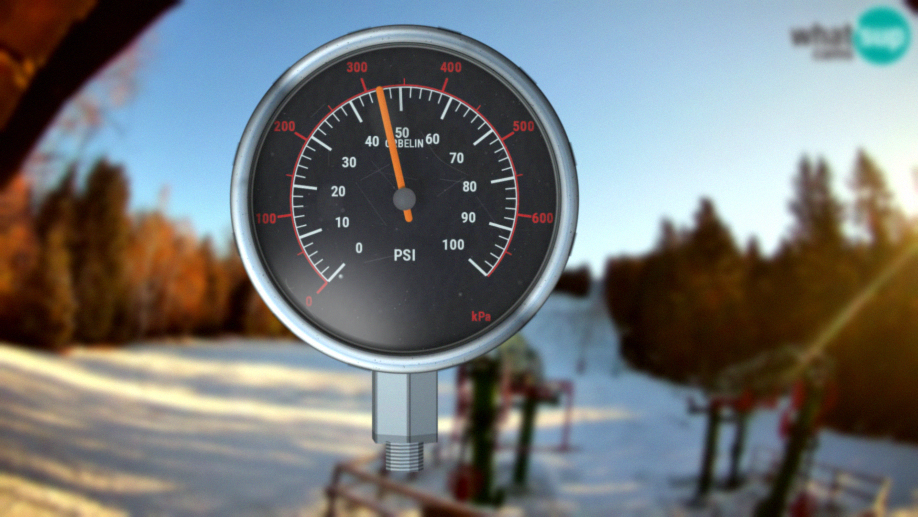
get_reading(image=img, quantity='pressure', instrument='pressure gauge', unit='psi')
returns 46 psi
